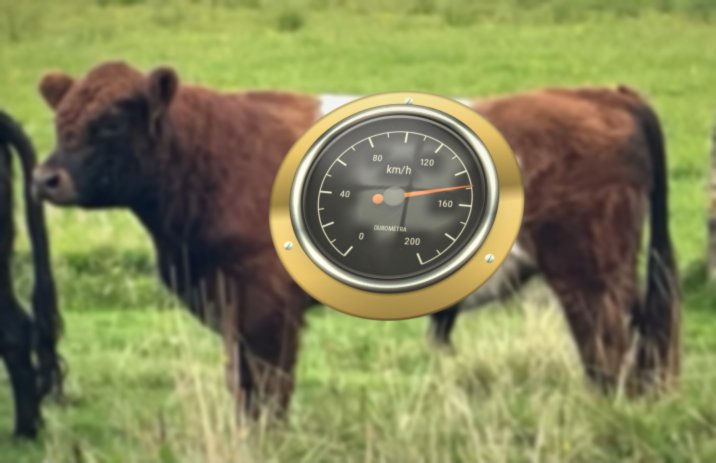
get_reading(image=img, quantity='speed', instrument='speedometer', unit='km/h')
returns 150 km/h
